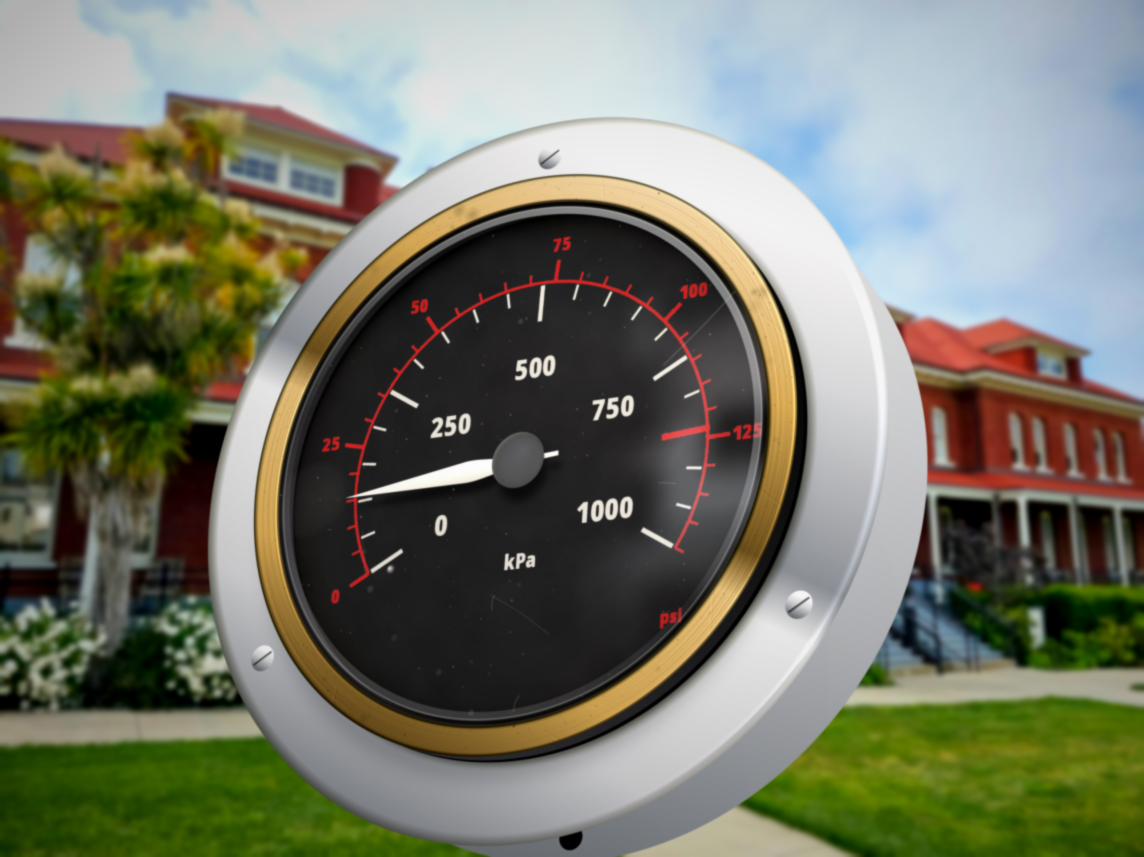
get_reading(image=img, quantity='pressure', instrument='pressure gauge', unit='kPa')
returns 100 kPa
